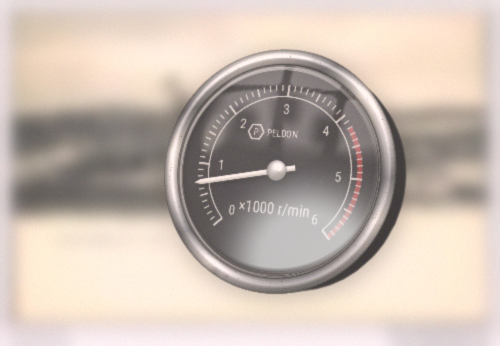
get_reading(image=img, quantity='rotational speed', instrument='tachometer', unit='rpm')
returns 700 rpm
